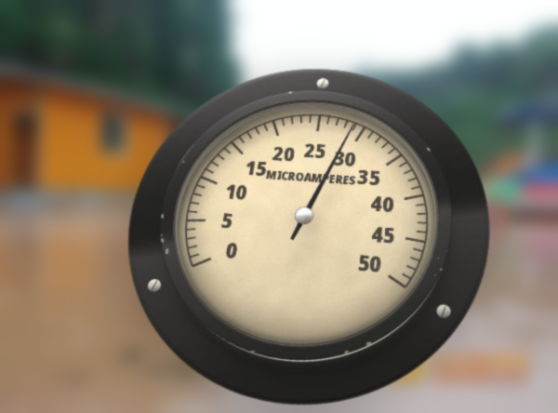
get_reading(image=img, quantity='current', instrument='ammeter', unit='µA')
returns 29 µA
